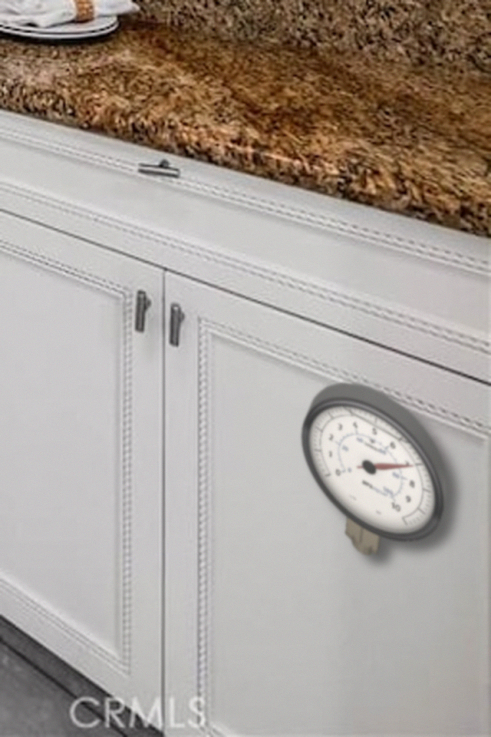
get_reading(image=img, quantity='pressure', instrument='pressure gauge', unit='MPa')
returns 7 MPa
